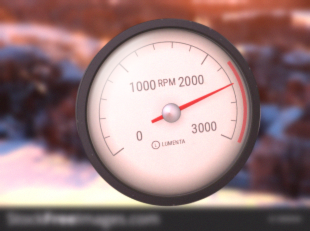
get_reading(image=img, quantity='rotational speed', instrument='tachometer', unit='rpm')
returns 2400 rpm
